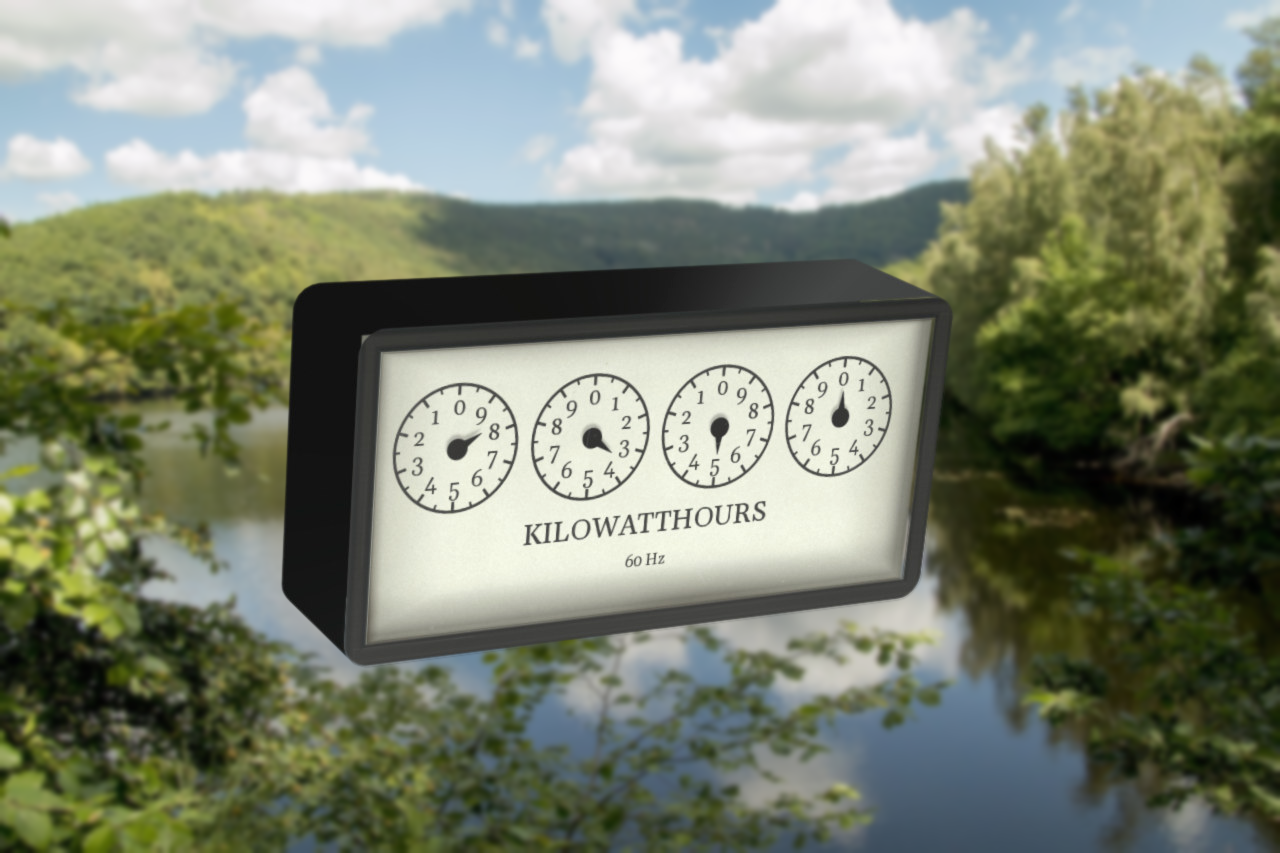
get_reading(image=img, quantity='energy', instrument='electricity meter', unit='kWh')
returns 8350 kWh
